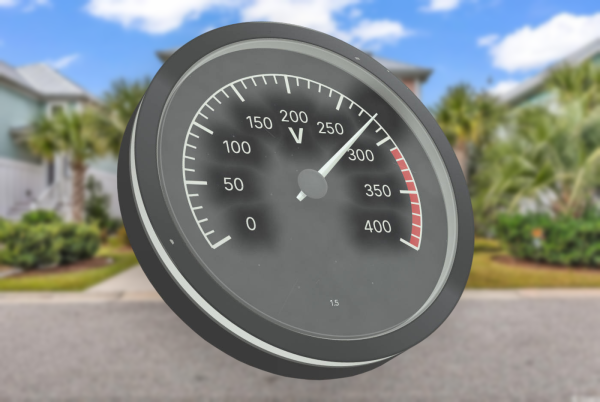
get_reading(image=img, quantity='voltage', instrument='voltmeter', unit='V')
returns 280 V
